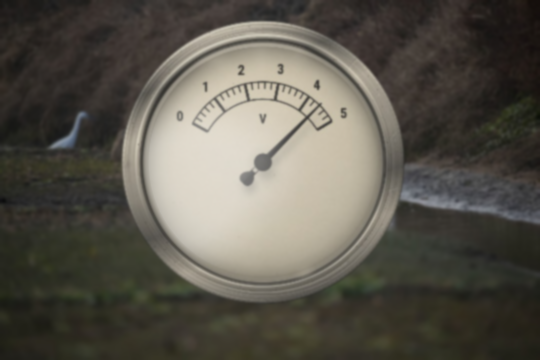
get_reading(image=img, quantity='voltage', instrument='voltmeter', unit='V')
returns 4.4 V
